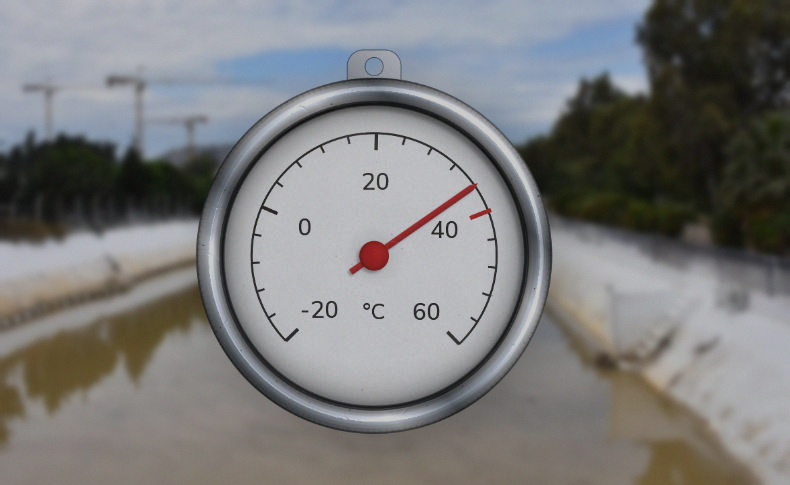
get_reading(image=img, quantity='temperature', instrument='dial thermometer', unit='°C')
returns 36 °C
